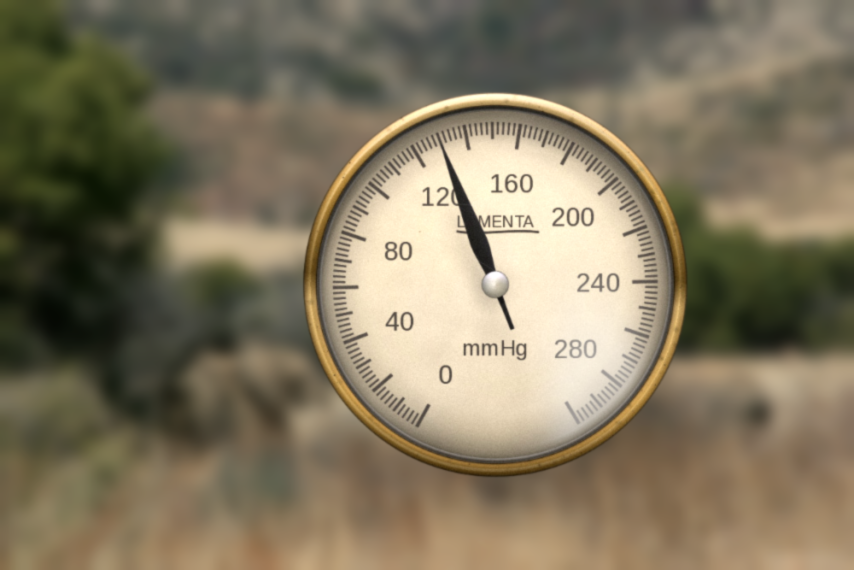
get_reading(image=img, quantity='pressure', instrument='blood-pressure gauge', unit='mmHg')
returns 130 mmHg
